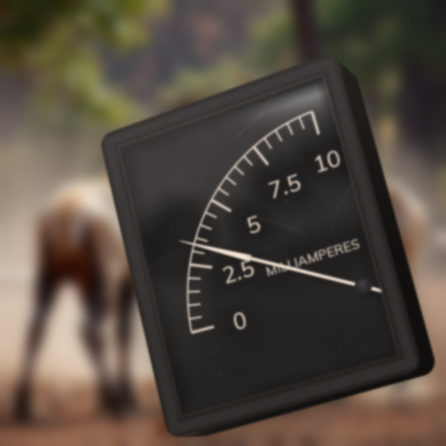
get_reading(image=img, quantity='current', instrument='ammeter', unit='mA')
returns 3.25 mA
